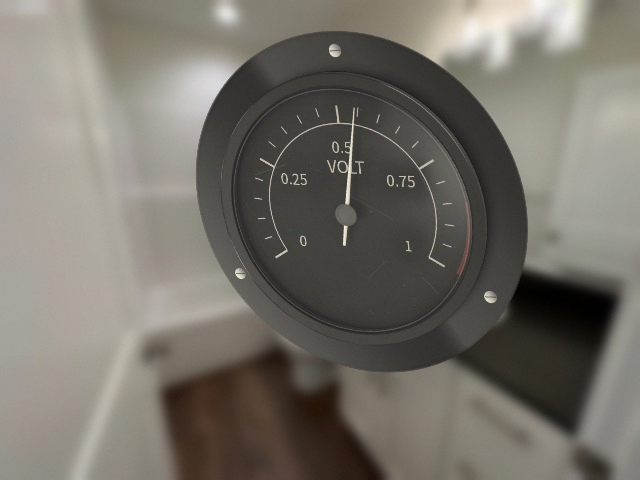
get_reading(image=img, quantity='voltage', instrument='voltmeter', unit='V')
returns 0.55 V
